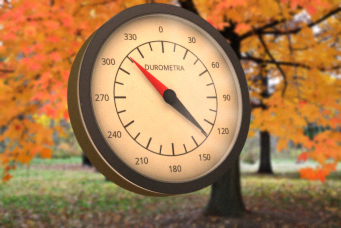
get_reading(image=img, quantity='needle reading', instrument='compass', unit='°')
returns 315 °
